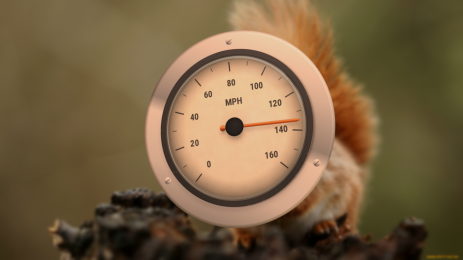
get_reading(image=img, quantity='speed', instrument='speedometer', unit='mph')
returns 135 mph
